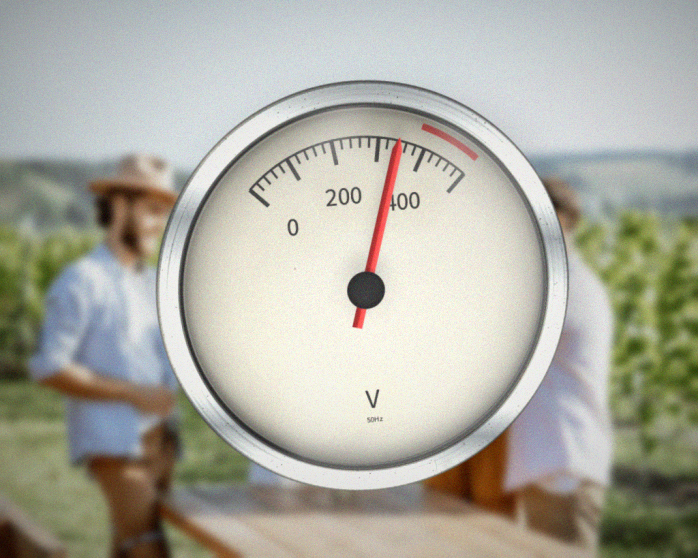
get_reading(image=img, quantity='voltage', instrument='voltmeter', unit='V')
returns 340 V
